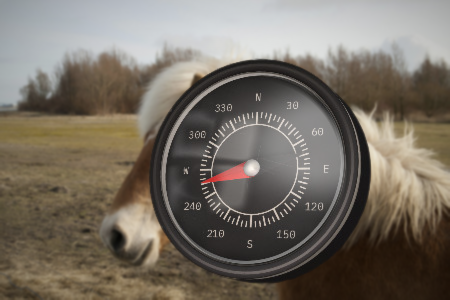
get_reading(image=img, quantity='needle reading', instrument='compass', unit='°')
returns 255 °
